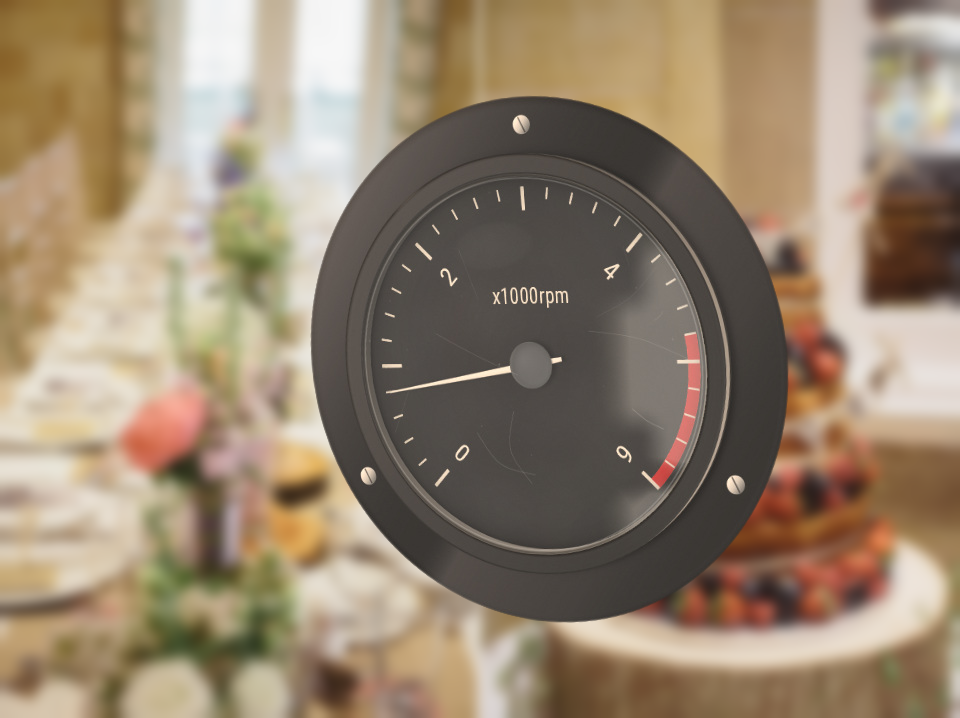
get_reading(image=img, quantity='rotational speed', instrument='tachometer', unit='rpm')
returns 800 rpm
